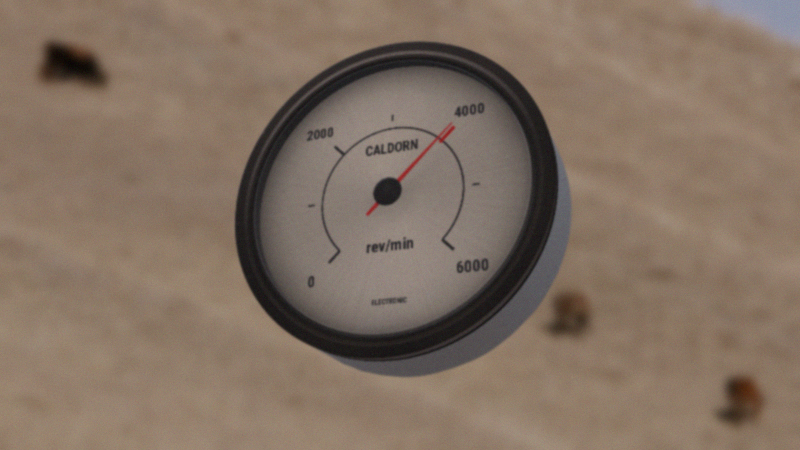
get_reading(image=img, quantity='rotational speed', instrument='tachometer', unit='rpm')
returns 4000 rpm
